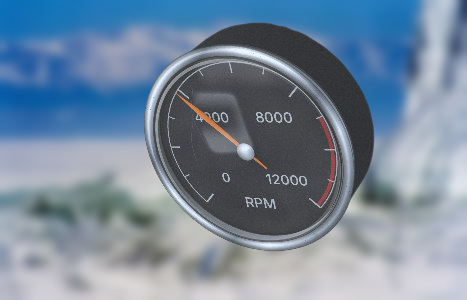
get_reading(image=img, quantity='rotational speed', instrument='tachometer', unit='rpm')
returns 4000 rpm
